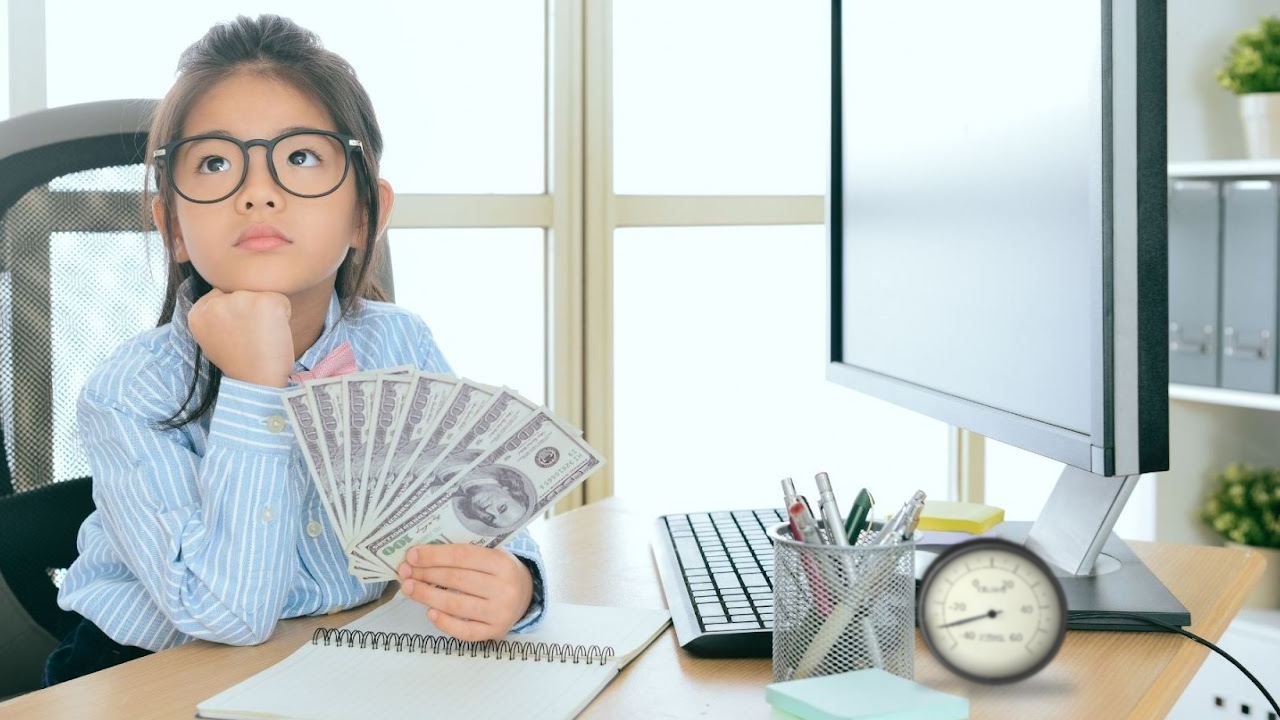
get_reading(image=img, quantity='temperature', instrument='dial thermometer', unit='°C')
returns -30 °C
